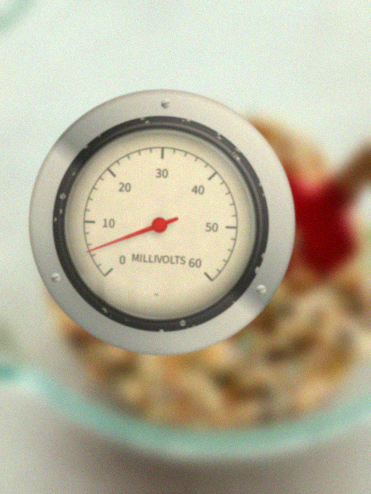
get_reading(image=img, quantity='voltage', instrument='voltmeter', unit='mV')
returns 5 mV
